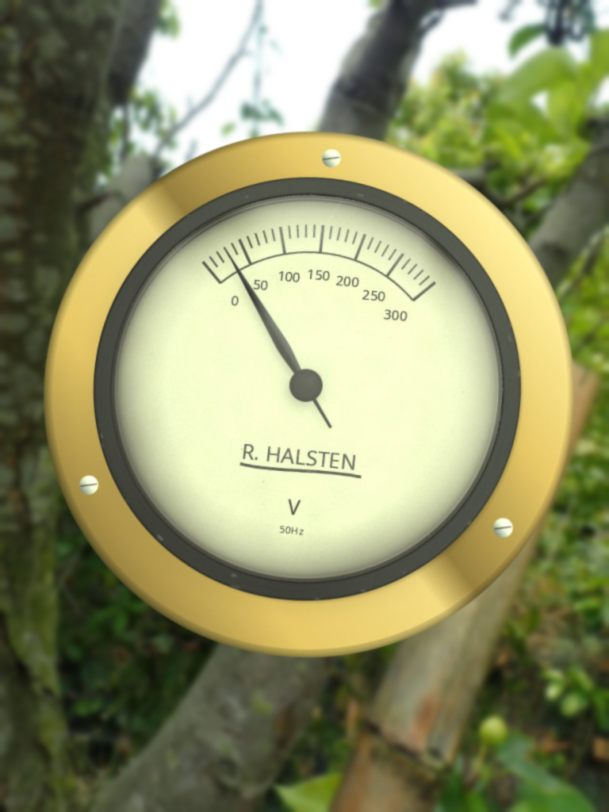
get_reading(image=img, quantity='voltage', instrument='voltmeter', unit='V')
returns 30 V
